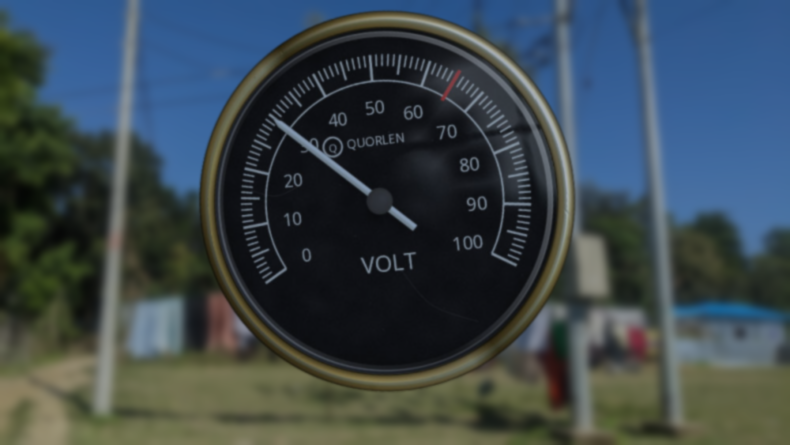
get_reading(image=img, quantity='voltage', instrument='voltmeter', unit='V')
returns 30 V
